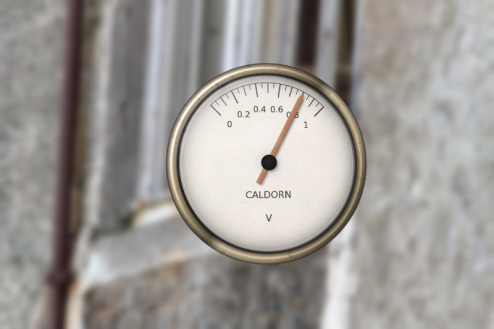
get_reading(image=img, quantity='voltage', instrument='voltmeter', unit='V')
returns 0.8 V
